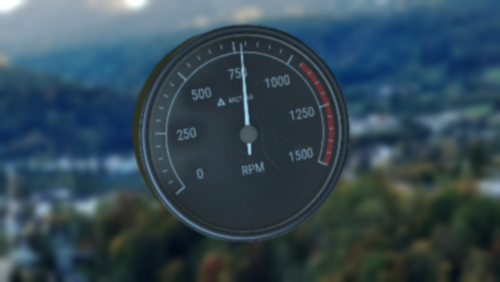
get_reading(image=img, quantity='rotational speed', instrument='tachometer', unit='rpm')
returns 775 rpm
